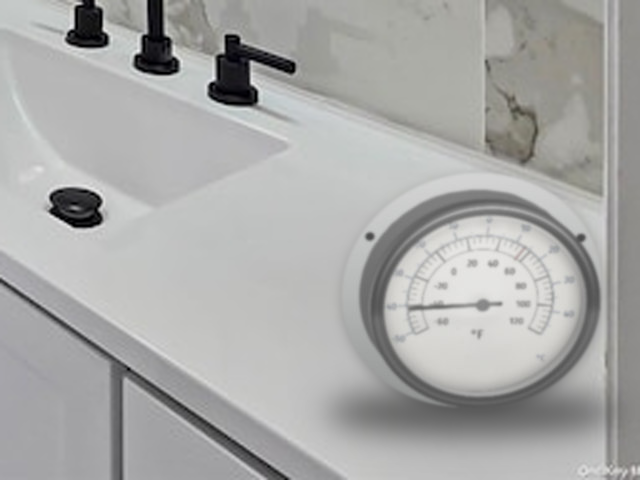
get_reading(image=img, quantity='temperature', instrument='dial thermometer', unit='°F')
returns -40 °F
